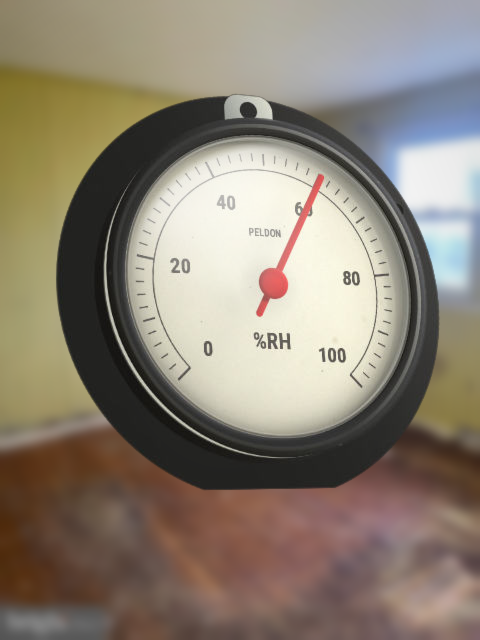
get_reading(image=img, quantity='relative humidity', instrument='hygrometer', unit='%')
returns 60 %
